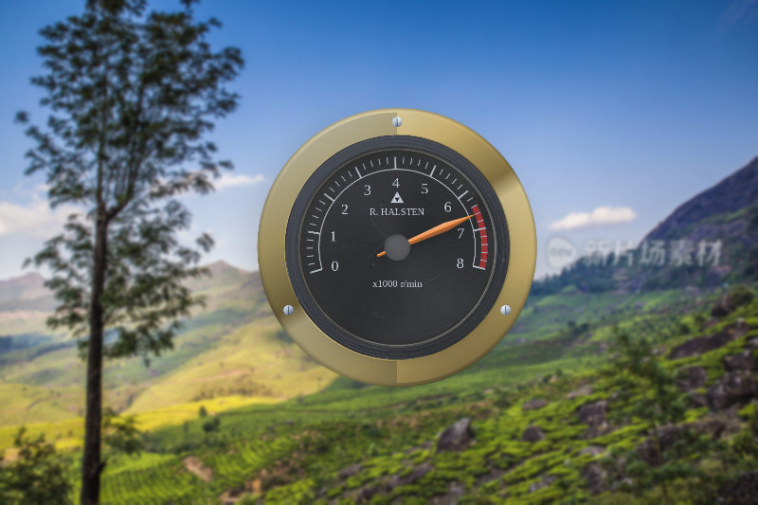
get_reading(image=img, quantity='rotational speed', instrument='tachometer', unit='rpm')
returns 6600 rpm
